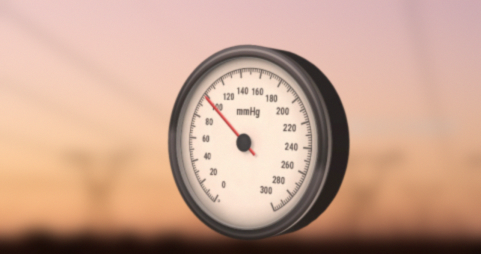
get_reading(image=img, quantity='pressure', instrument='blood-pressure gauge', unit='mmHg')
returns 100 mmHg
